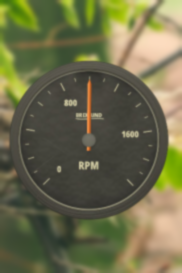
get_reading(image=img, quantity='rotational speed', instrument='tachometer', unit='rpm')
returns 1000 rpm
